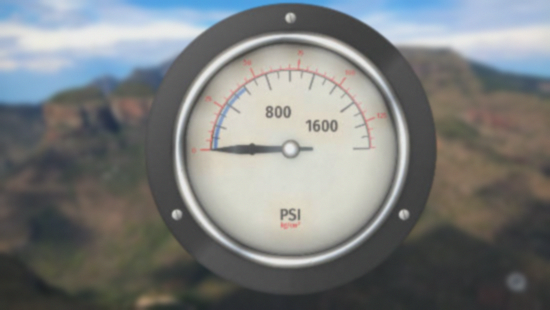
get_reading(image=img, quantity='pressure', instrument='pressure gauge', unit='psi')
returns 0 psi
